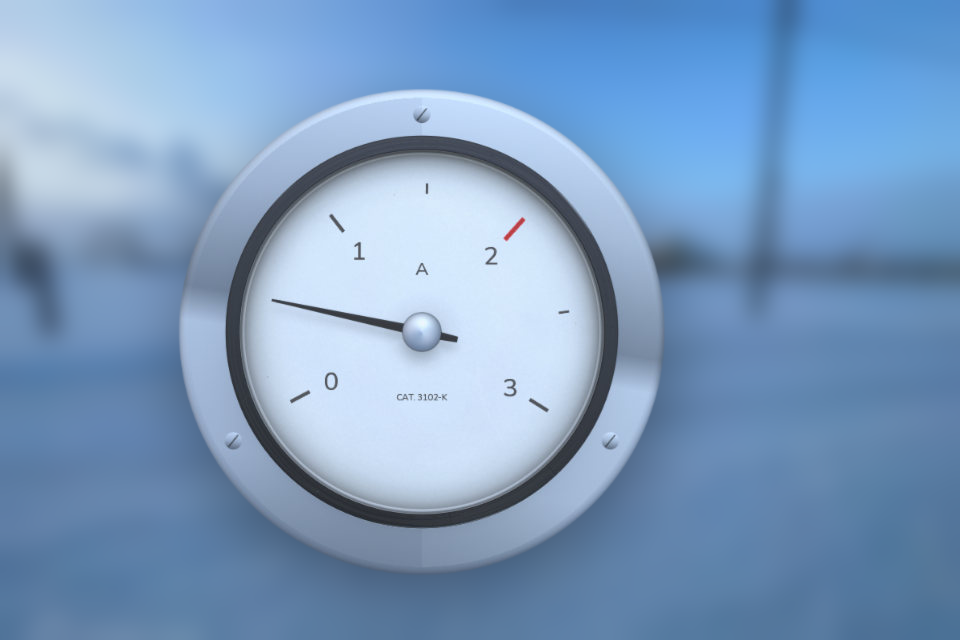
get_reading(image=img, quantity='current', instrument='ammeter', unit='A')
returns 0.5 A
